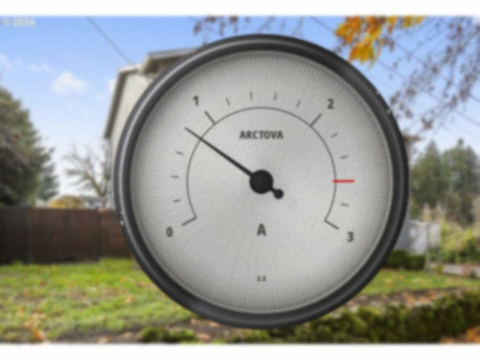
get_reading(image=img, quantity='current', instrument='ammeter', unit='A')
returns 0.8 A
